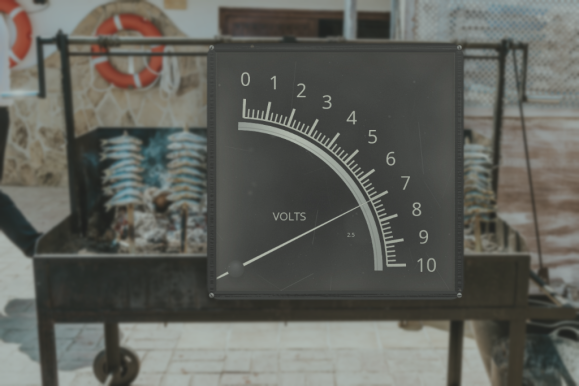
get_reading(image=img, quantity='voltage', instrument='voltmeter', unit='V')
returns 7 V
